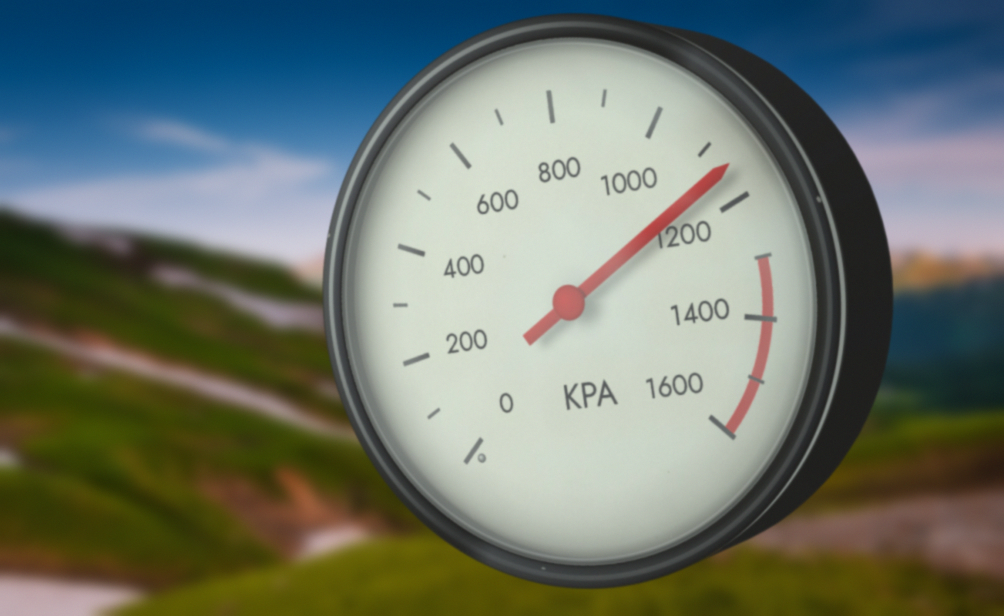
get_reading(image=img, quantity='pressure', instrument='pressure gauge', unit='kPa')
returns 1150 kPa
